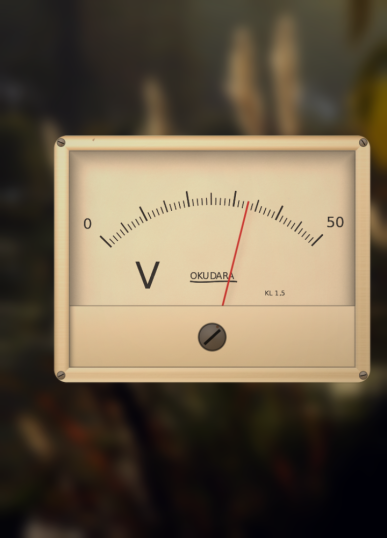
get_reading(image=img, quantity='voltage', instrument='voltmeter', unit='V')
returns 33 V
